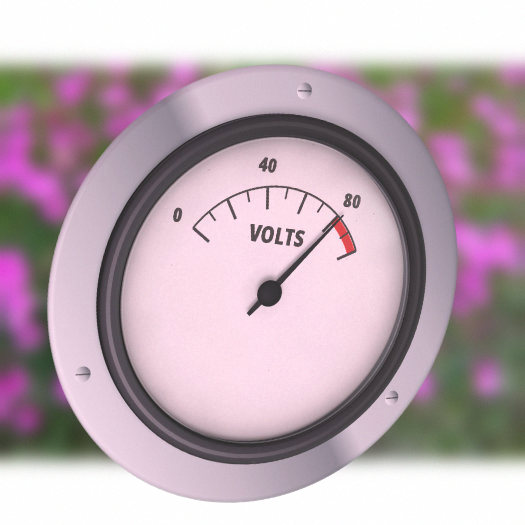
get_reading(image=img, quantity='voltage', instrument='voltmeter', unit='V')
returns 80 V
